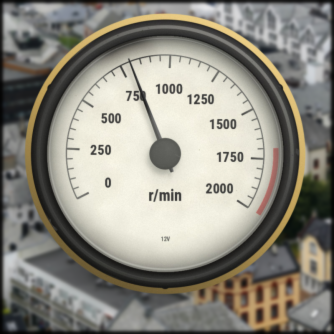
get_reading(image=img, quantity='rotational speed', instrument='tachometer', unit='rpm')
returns 800 rpm
